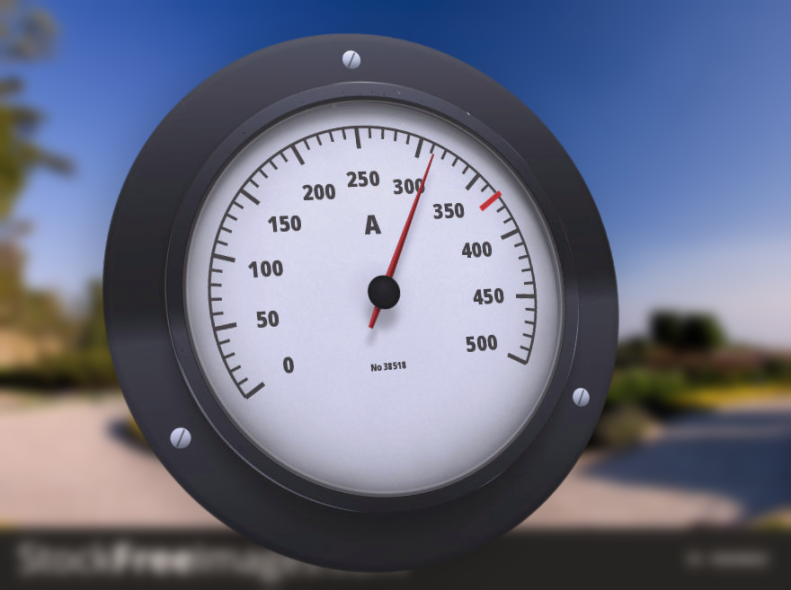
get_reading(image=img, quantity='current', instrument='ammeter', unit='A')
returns 310 A
